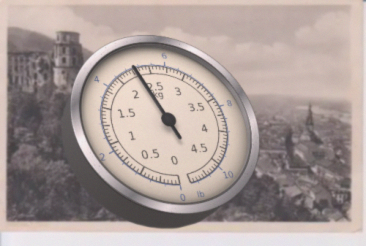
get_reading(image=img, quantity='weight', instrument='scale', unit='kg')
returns 2.25 kg
